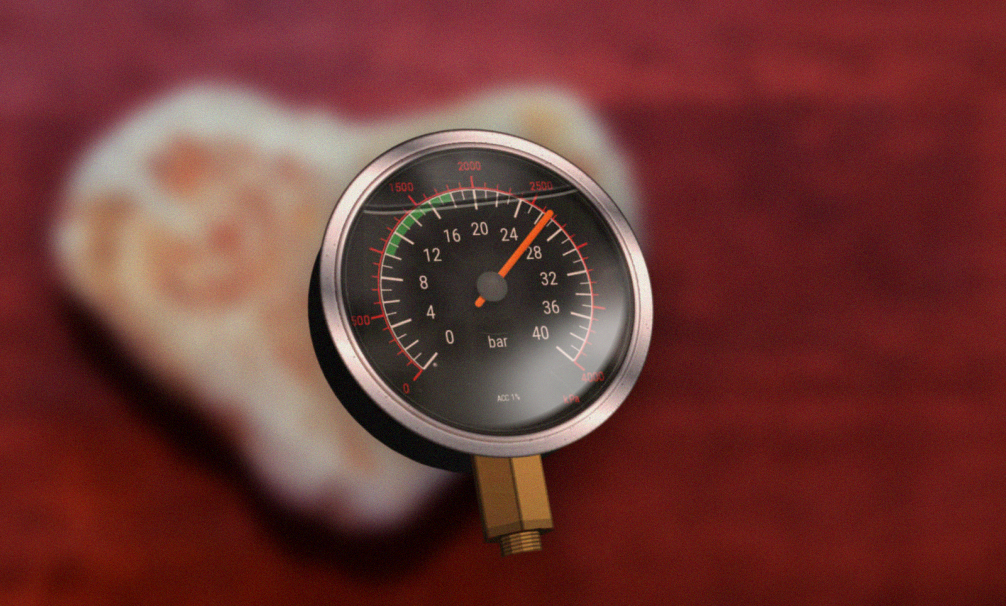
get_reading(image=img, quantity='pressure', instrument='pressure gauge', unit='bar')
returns 26.5 bar
